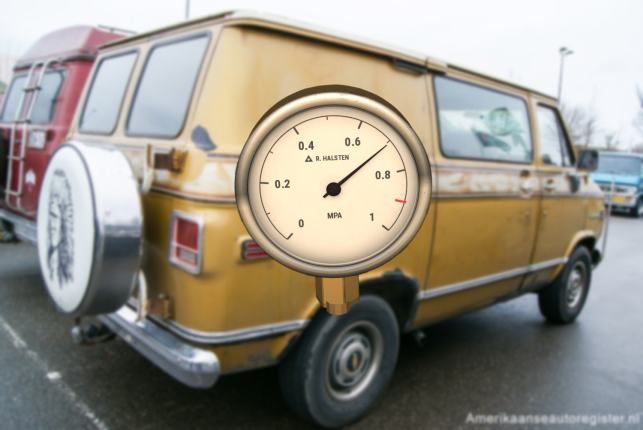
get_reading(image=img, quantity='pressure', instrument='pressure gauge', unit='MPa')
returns 0.7 MPa
